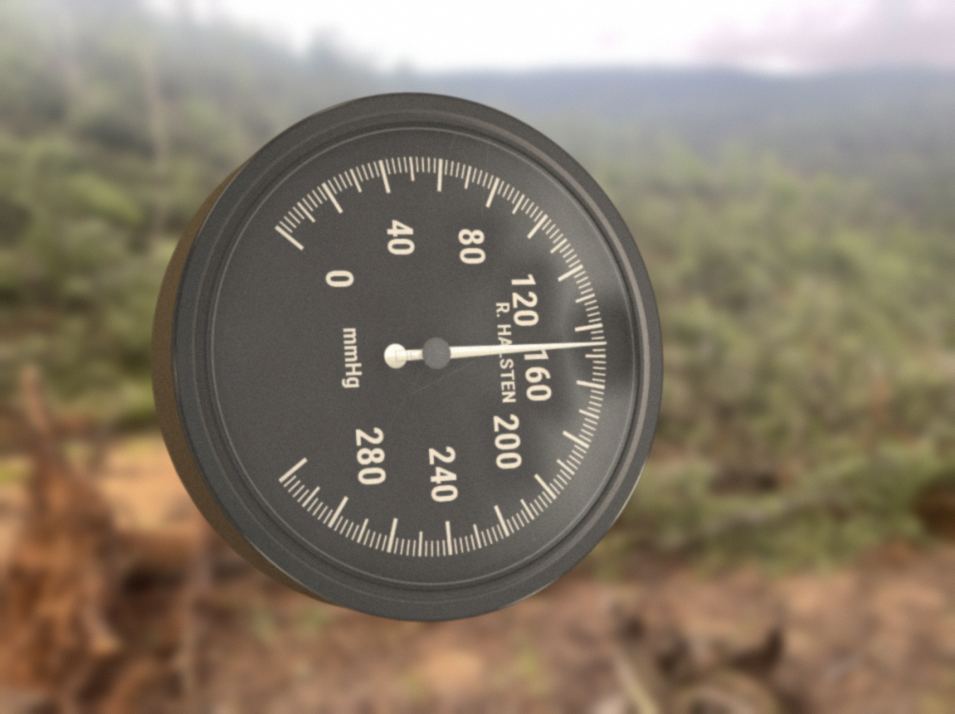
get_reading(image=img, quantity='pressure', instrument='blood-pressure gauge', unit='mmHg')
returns 146 mmHg
